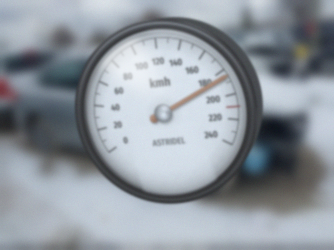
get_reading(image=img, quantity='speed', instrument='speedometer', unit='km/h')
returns 185 km/h
